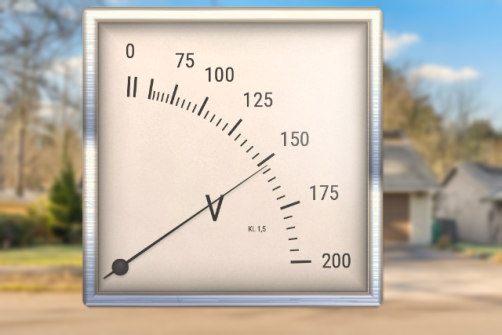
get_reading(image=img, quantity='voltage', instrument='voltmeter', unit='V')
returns 152.5 V
